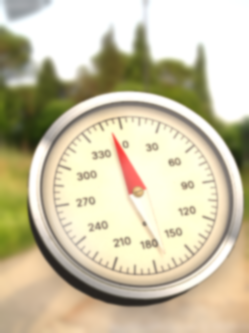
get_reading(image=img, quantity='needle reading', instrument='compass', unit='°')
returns 350 °
